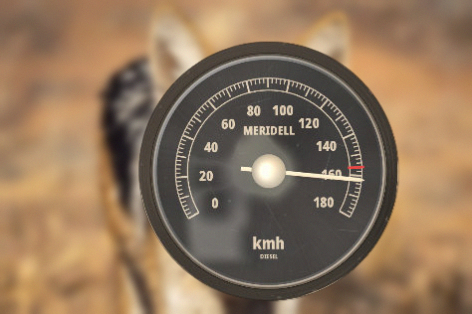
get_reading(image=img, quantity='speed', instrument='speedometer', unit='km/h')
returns 162 km/h
